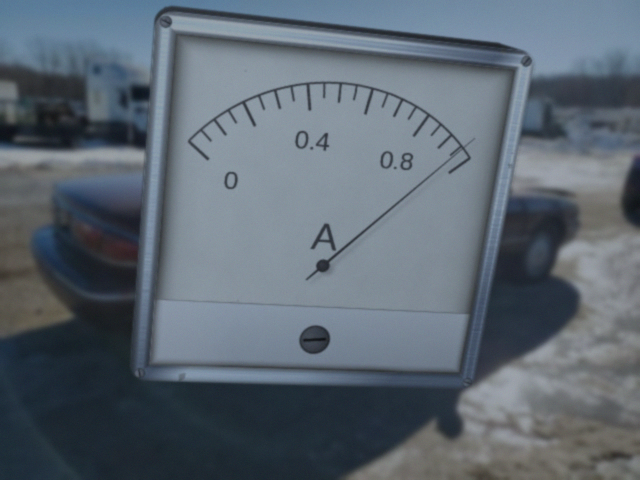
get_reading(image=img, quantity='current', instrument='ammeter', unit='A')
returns 0.95 A
